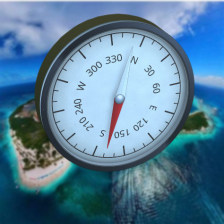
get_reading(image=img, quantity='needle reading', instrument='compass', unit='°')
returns 170 °
